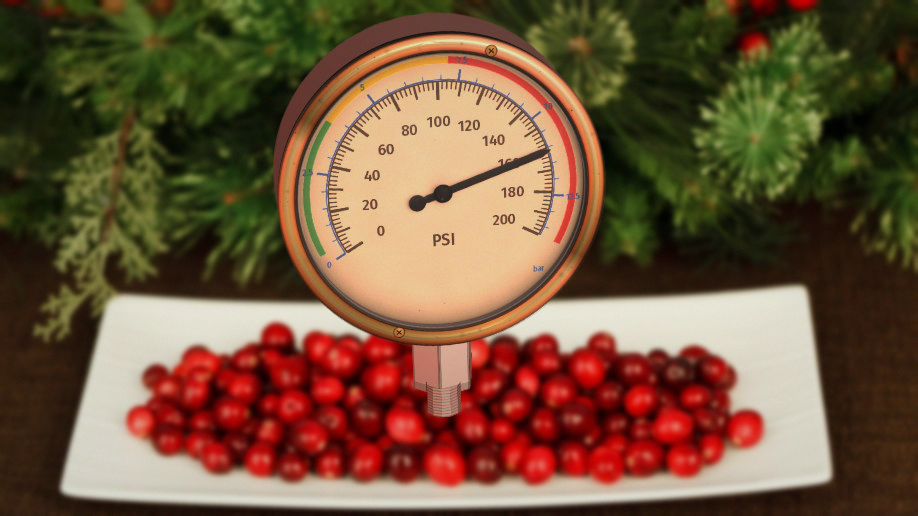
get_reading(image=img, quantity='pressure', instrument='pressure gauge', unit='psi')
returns 160 psi
